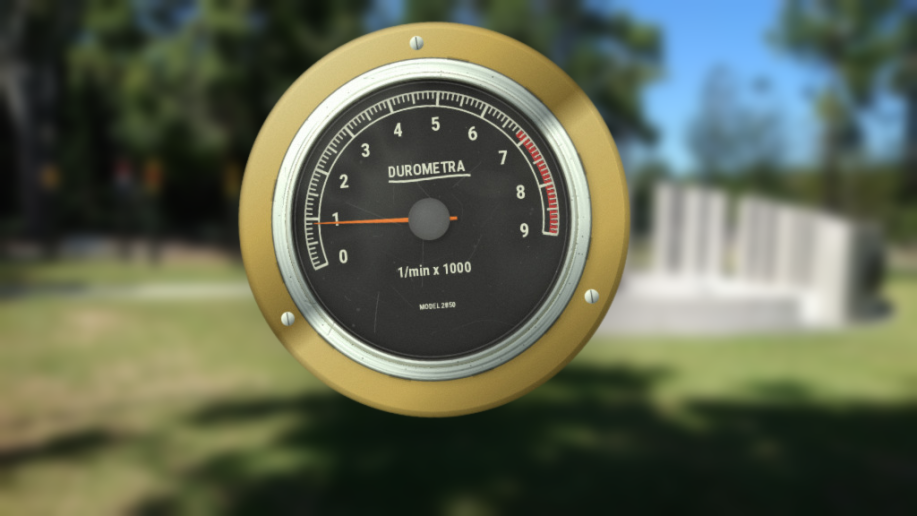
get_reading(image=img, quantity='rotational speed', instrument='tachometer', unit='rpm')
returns 900 rpm
